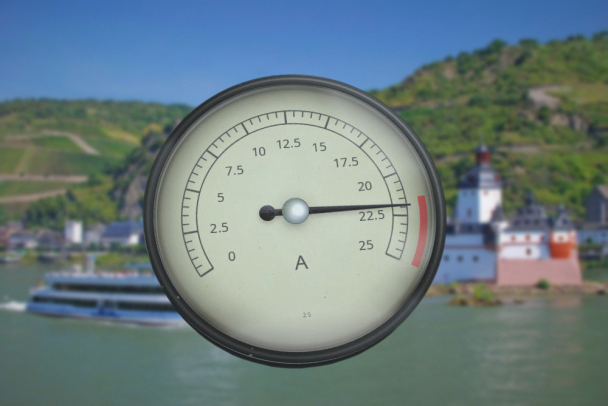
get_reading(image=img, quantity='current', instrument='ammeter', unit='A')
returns 22 A
